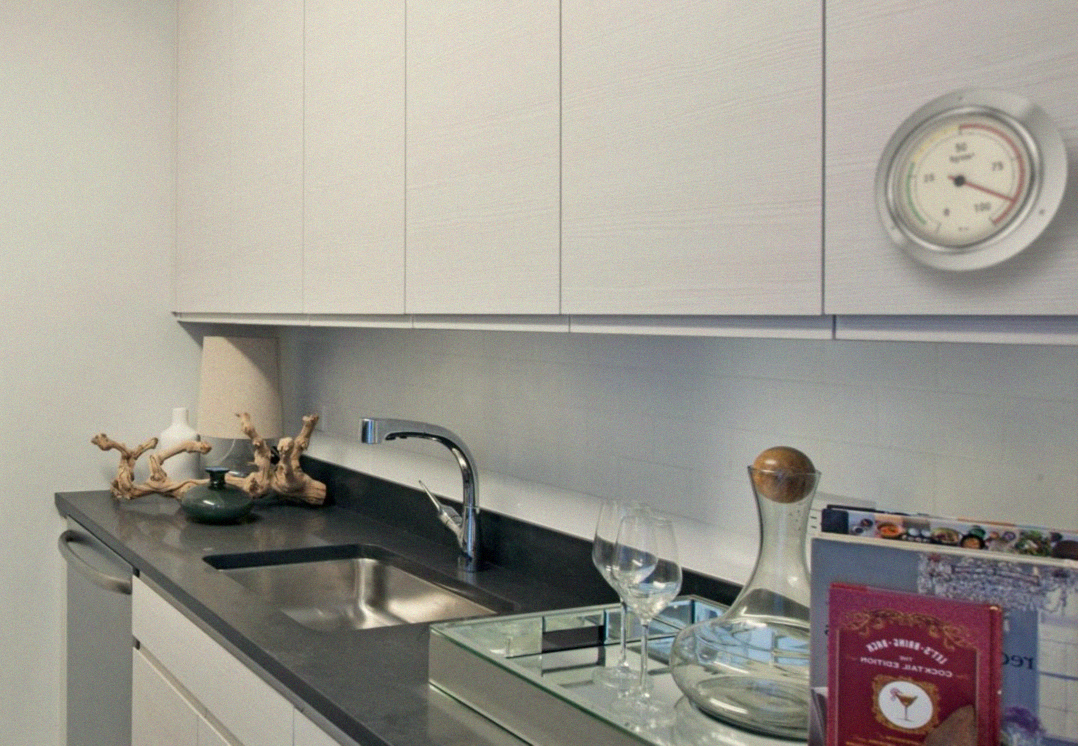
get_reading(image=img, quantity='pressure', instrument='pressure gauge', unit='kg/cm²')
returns 90 kg/cm²
